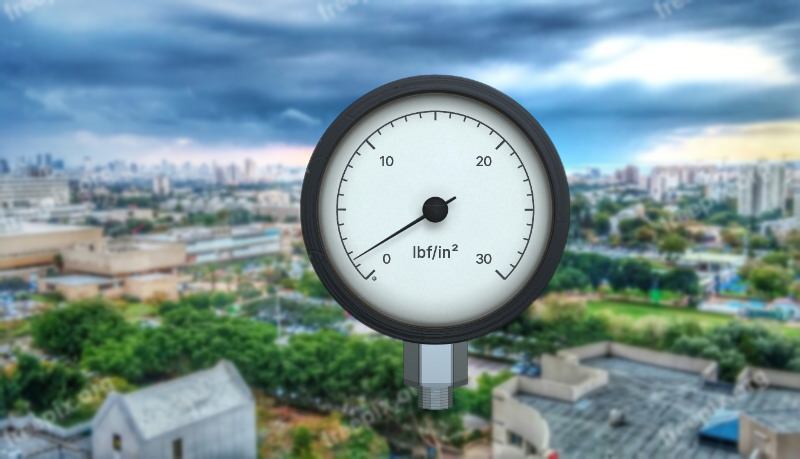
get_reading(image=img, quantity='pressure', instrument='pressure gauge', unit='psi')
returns 1.5 psi
